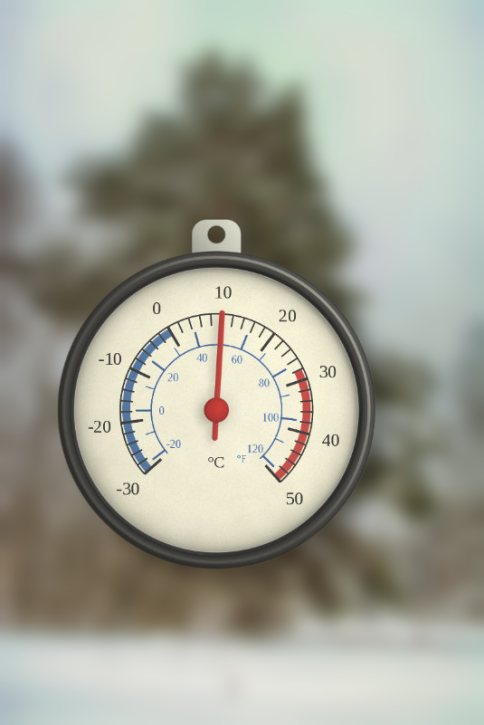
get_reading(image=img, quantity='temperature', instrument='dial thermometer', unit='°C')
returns 10 °C
